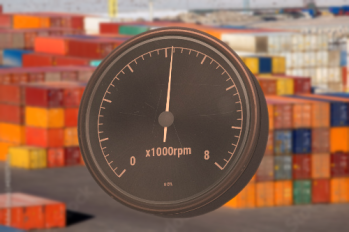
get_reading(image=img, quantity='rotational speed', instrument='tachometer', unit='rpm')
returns 4200 rpm
